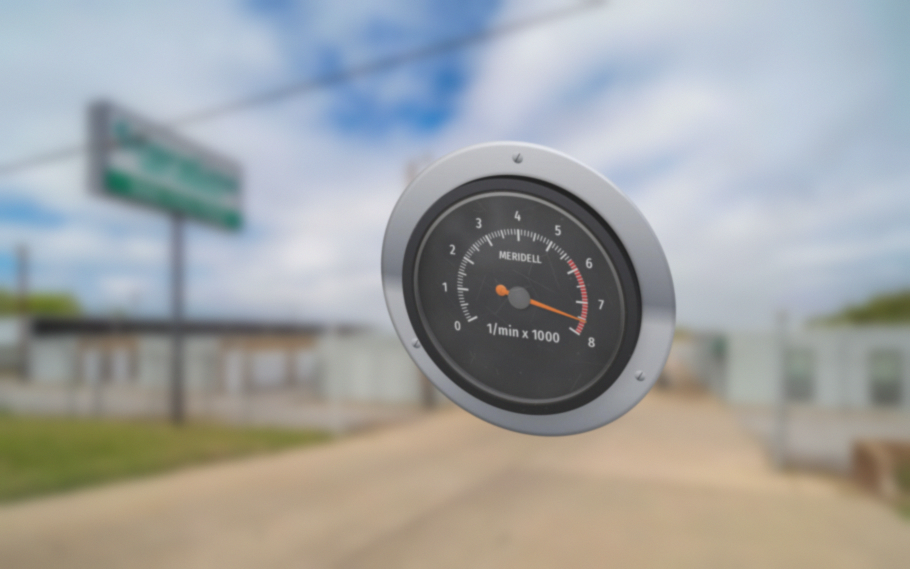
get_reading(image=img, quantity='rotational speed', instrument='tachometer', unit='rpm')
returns 7500 rpm
